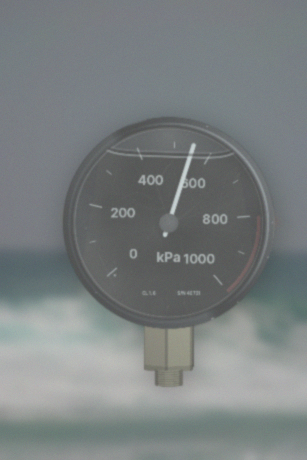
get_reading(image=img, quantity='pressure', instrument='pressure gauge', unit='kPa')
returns 550 kPa
